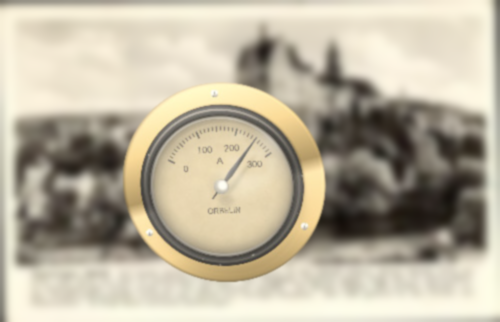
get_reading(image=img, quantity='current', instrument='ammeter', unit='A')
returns 250 A
